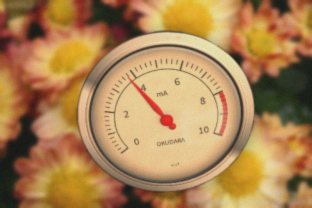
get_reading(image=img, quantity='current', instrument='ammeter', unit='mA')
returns 3.8 mA
